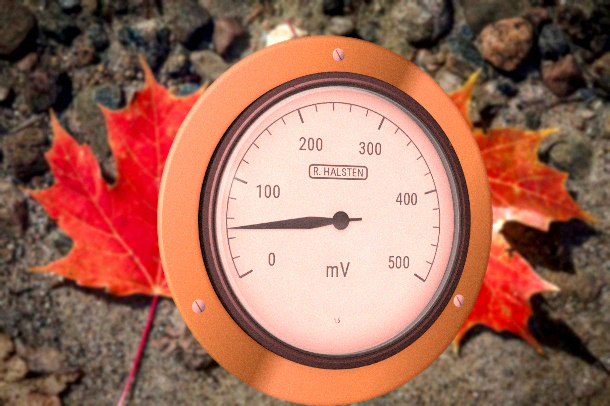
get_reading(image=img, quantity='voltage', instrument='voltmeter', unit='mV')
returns 50 mV
